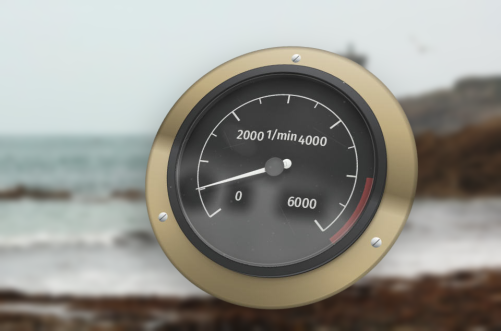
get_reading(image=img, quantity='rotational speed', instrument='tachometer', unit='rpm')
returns 500 rpm
